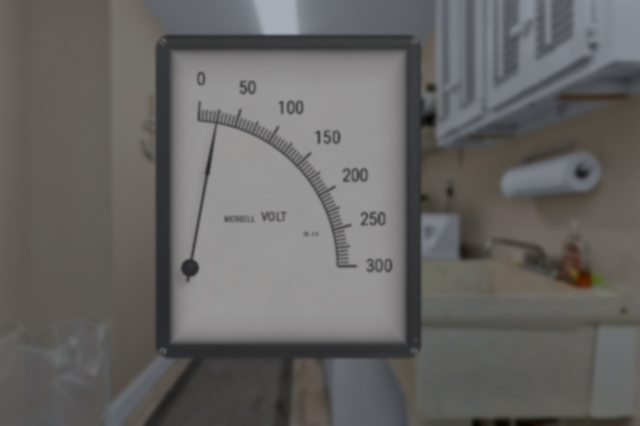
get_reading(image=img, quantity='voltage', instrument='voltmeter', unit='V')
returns 25 V
